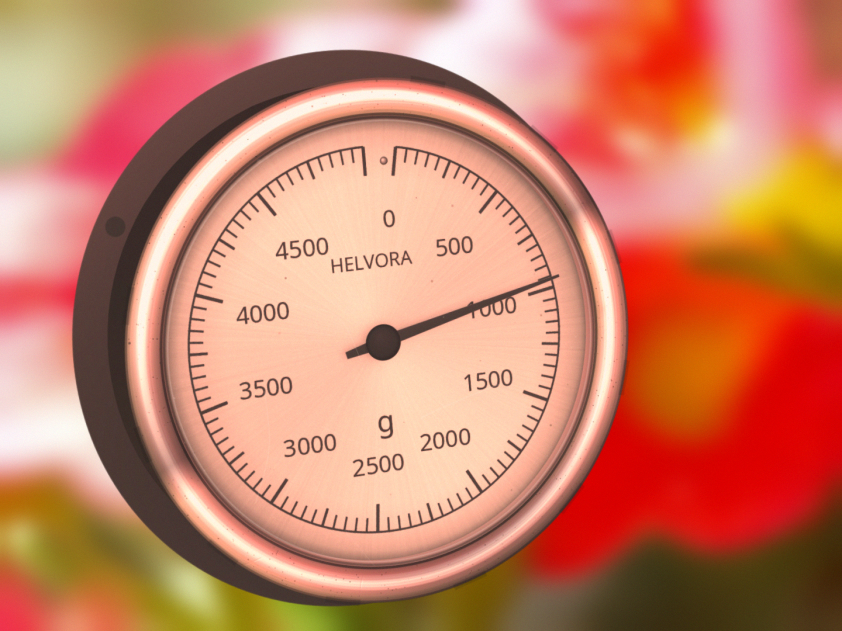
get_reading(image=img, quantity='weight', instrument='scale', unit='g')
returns 950 g
